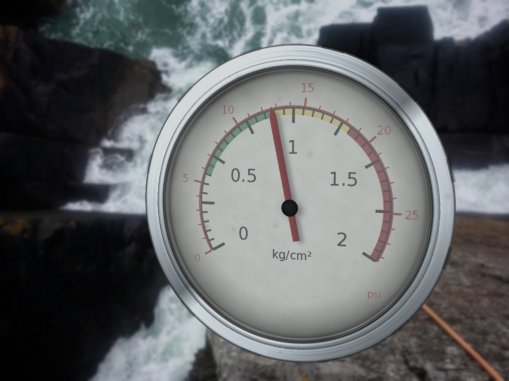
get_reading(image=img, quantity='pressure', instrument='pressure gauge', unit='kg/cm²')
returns 0.9 kg/cm²
